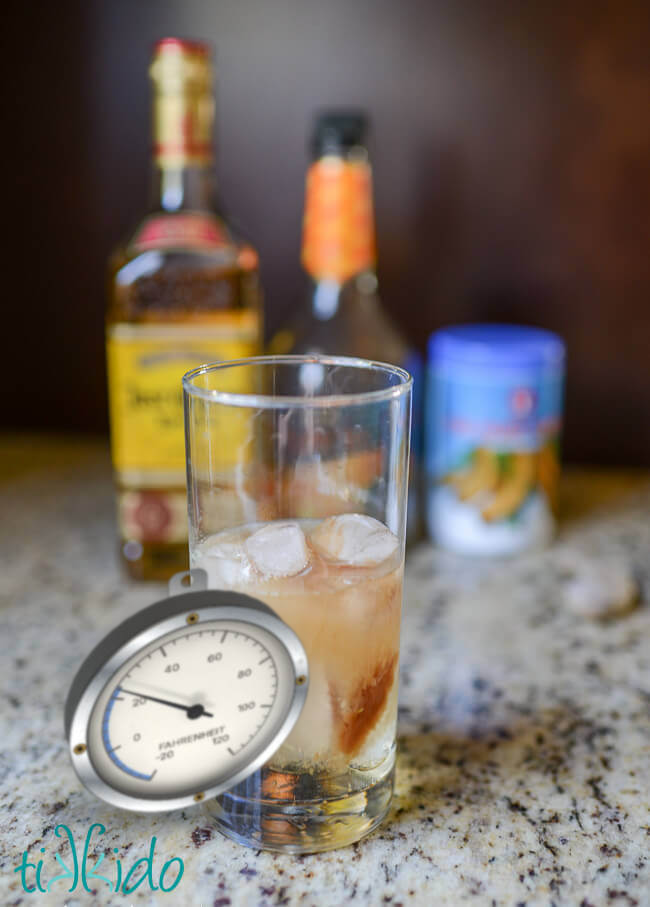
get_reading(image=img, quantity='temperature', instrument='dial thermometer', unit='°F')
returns 24 °F
